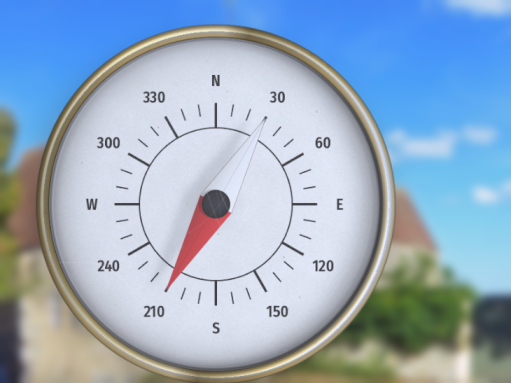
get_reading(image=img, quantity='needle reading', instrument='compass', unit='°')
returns 210 °
